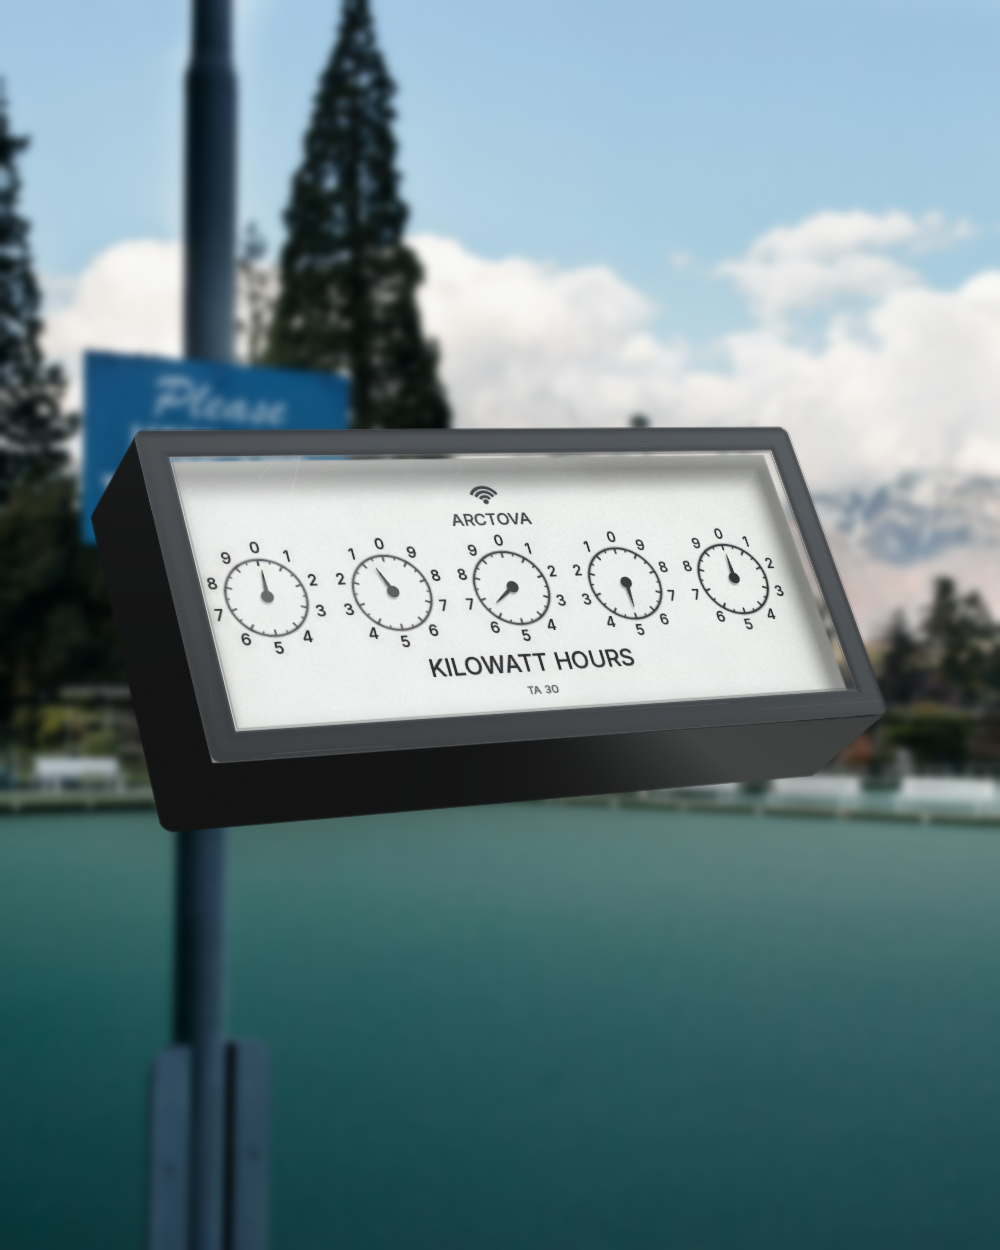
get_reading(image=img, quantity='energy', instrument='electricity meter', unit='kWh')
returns 650 kWh
